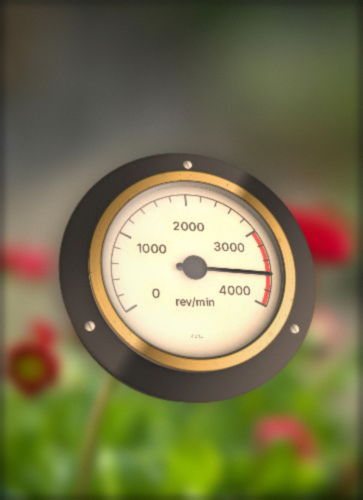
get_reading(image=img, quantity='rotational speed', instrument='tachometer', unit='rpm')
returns 3600 rpm
